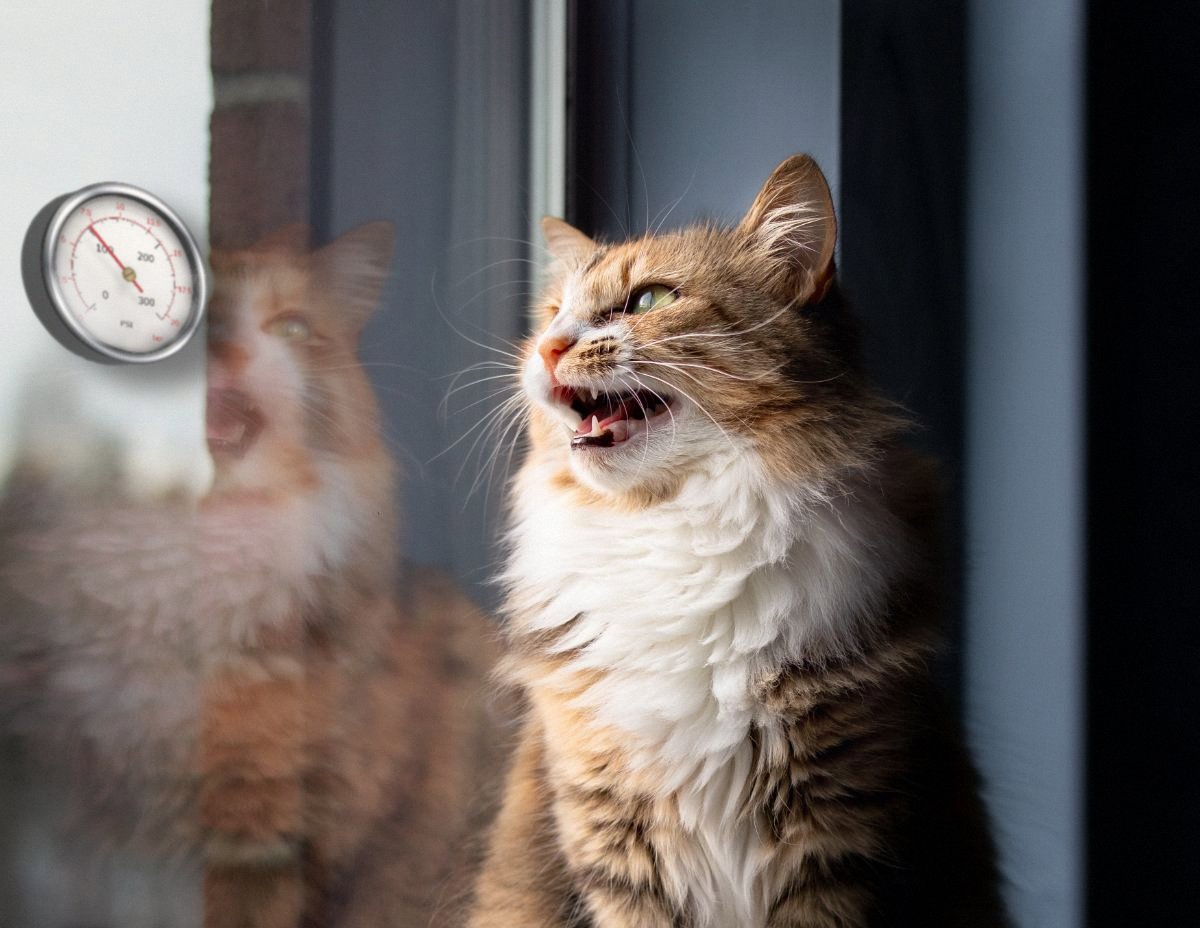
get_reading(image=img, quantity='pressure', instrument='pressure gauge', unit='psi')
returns 100 psi
